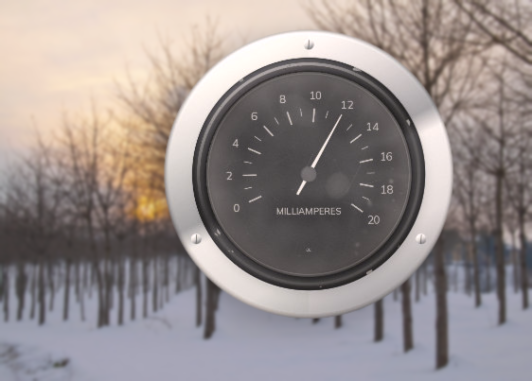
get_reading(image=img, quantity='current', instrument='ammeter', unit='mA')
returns 12 mA
